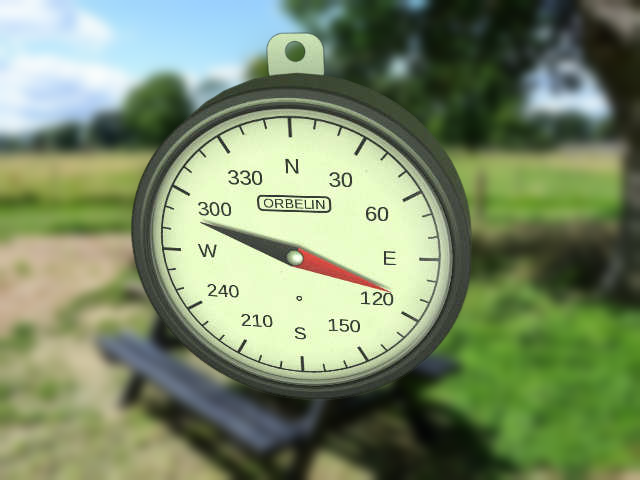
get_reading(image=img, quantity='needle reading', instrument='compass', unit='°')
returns 110 °
